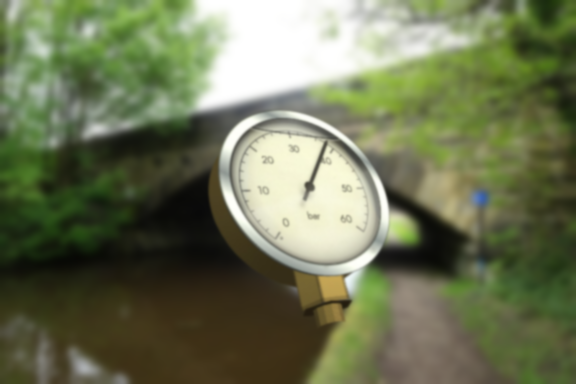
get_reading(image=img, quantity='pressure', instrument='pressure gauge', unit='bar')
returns 38 bar
